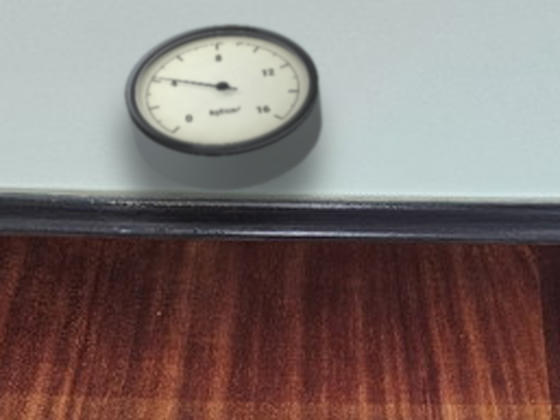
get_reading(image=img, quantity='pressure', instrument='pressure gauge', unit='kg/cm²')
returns 4 kg/cm²
